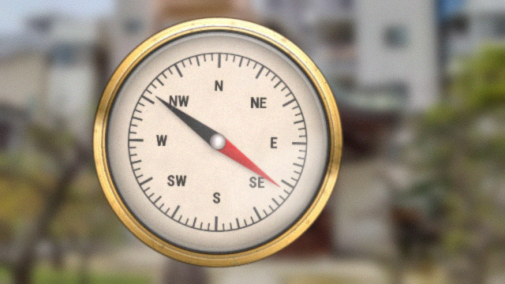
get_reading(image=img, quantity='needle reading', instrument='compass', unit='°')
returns 125 °
